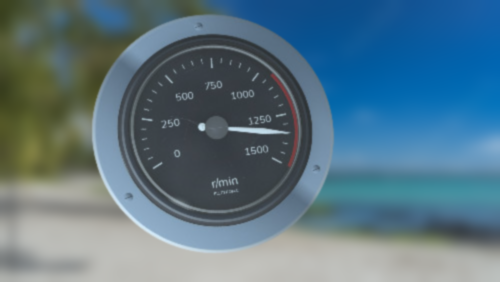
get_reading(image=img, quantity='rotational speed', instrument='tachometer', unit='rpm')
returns 1350 rpm
